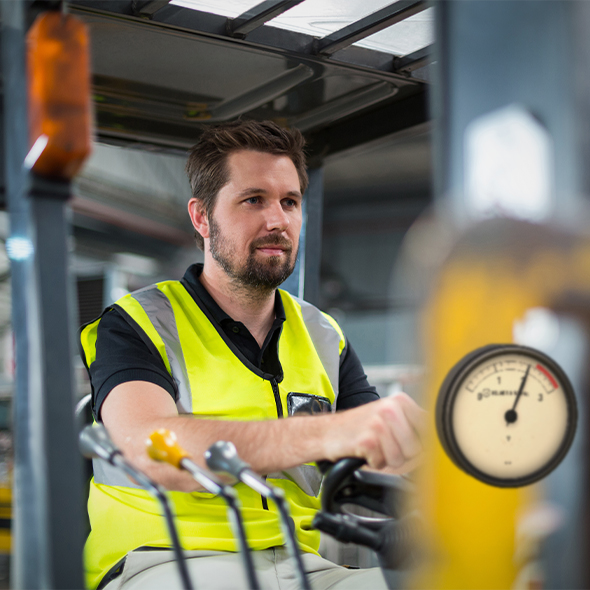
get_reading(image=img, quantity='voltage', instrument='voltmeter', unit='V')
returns 2 V
